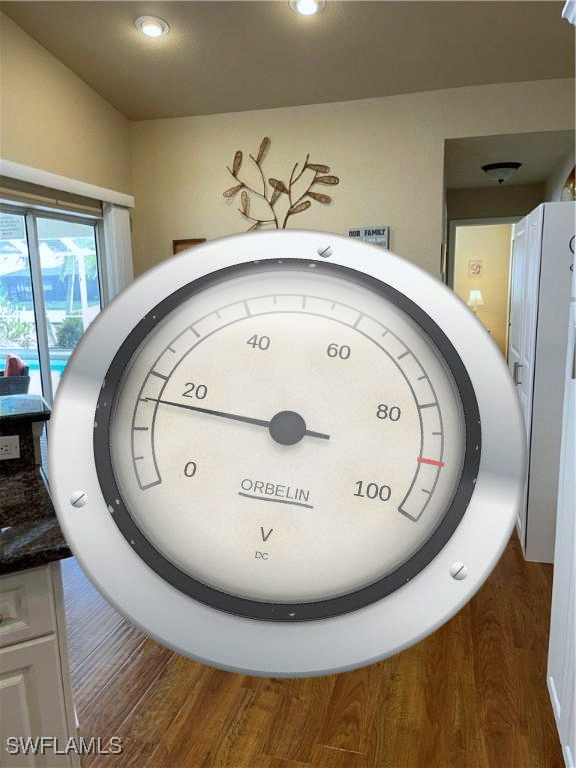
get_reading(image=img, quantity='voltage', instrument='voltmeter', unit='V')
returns 15 V
